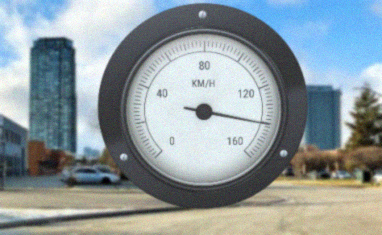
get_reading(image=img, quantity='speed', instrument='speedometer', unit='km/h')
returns 140 km/h
